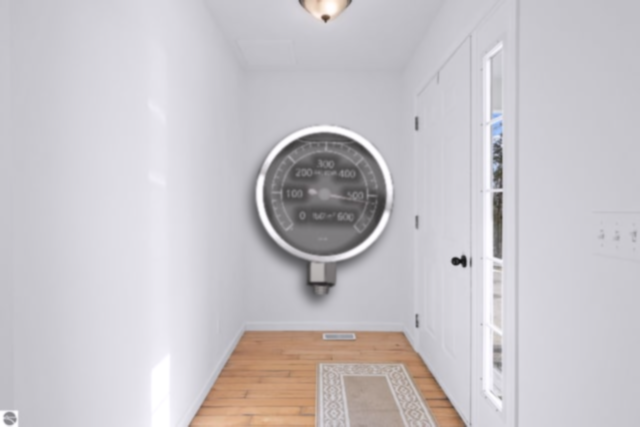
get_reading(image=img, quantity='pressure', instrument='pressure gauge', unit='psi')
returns 520 psi
